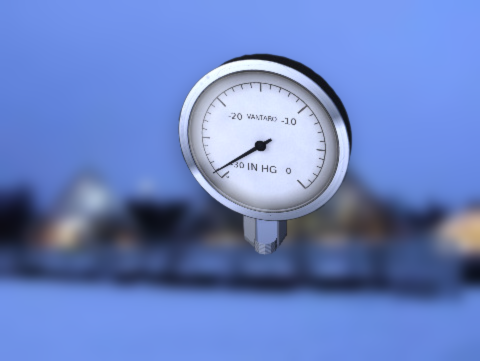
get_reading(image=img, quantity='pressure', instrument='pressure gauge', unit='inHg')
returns -29 inHg
